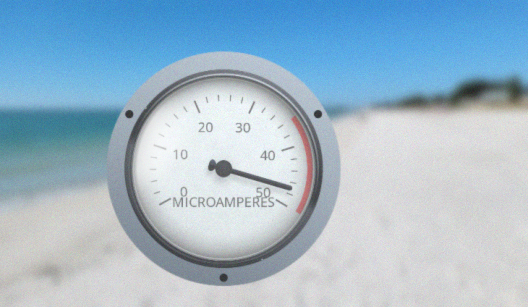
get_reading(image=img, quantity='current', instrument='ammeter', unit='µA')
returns 47 µA
